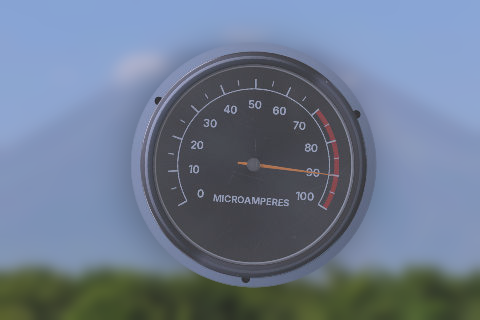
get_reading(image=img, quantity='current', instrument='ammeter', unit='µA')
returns 90 µA
